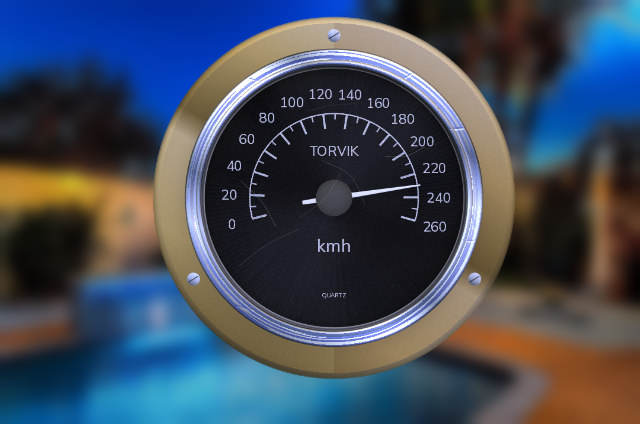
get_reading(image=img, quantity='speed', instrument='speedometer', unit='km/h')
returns 230 km/h
